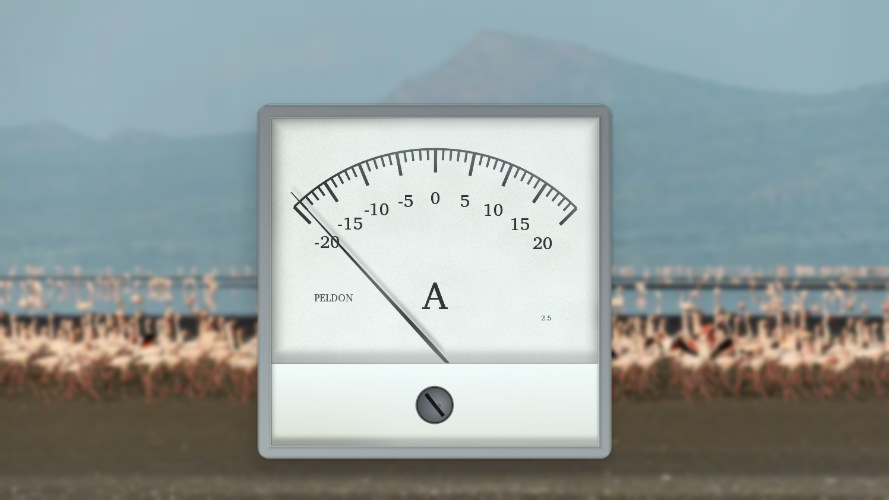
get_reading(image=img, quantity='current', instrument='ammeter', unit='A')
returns -19 A
